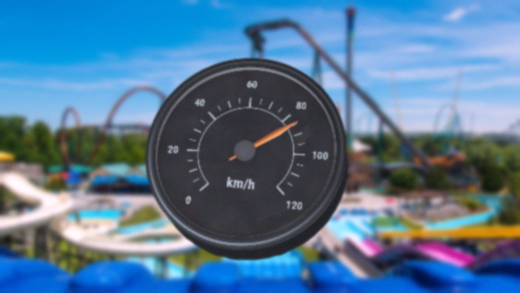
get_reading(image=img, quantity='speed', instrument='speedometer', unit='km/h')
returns 85 km/h
